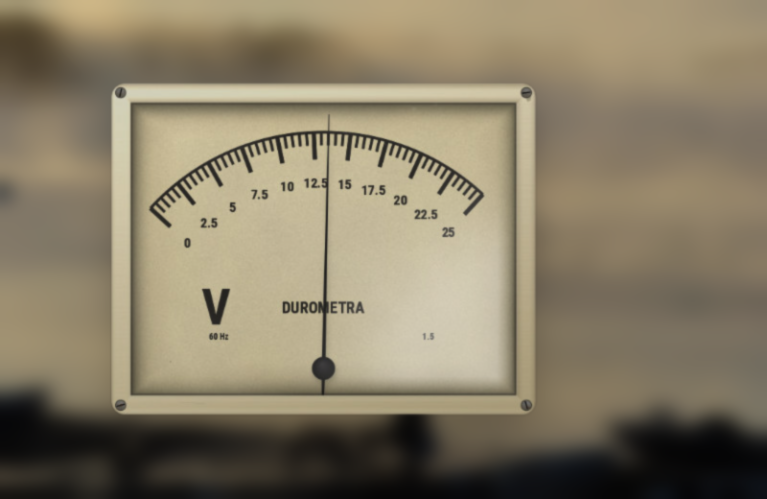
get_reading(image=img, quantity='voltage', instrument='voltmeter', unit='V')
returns 13.5 V
